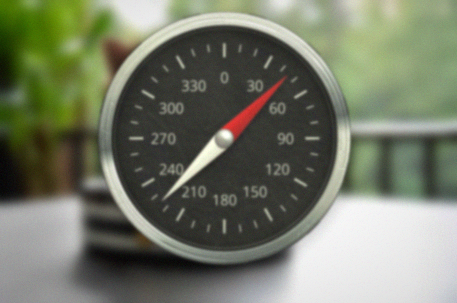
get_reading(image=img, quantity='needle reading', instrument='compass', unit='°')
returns 45 °
